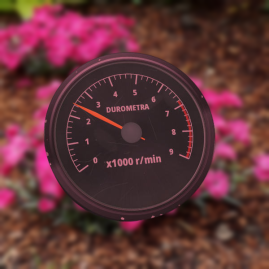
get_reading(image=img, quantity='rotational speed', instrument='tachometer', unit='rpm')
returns 2400 rpm
